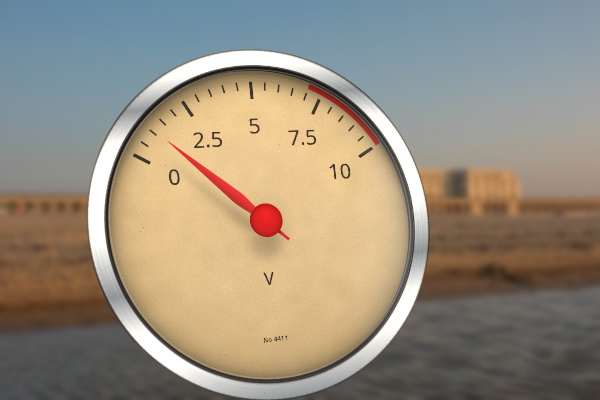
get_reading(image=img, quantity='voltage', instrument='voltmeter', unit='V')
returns 1 V
